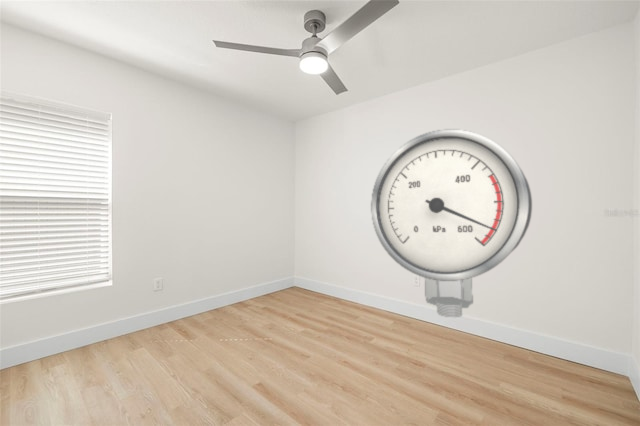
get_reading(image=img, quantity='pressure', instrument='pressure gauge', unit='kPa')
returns 560 kPa
